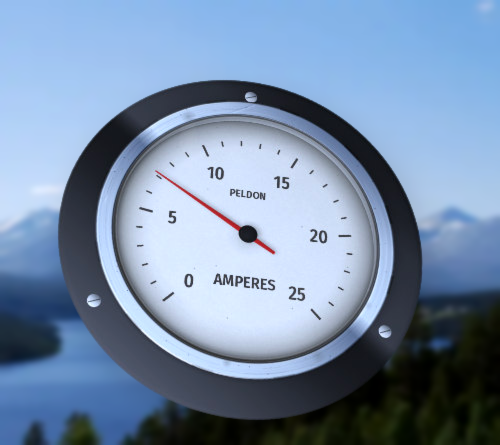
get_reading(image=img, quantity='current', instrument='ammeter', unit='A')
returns 7 A
